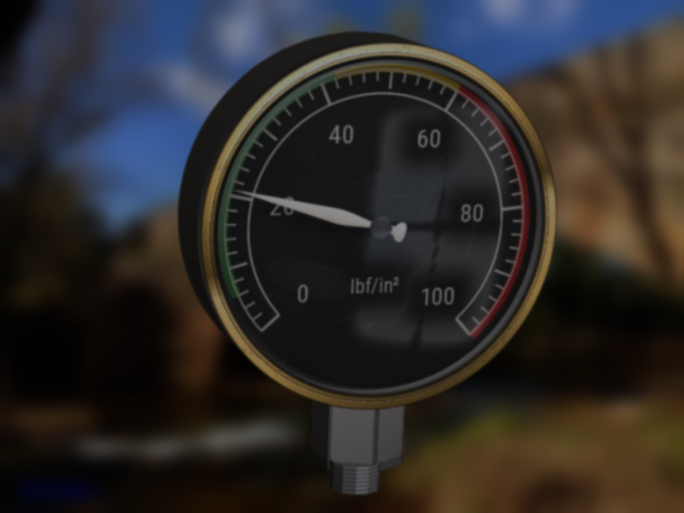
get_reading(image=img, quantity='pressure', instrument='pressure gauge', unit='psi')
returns 21 psi
